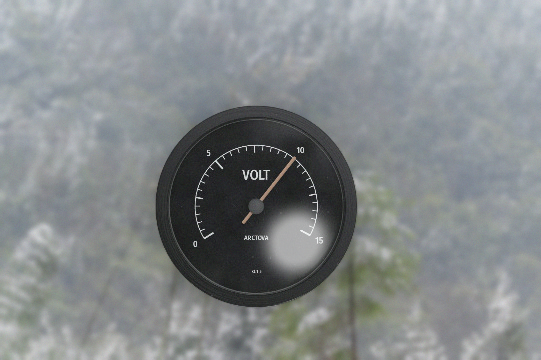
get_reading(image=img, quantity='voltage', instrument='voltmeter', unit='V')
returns 10 V
